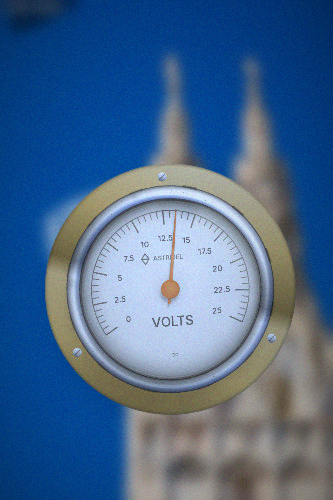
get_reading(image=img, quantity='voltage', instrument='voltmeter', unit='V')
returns 13.5 V
